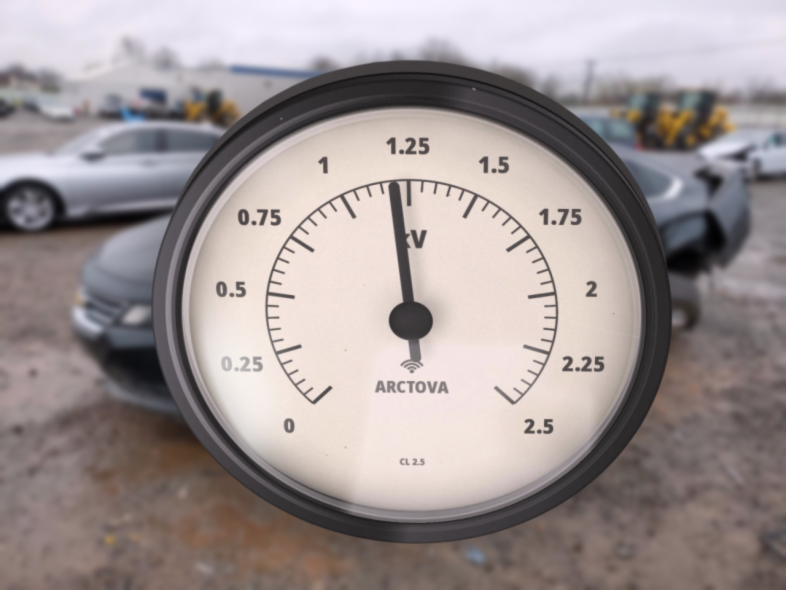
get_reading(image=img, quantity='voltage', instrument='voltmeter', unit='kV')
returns 1.2 kV
